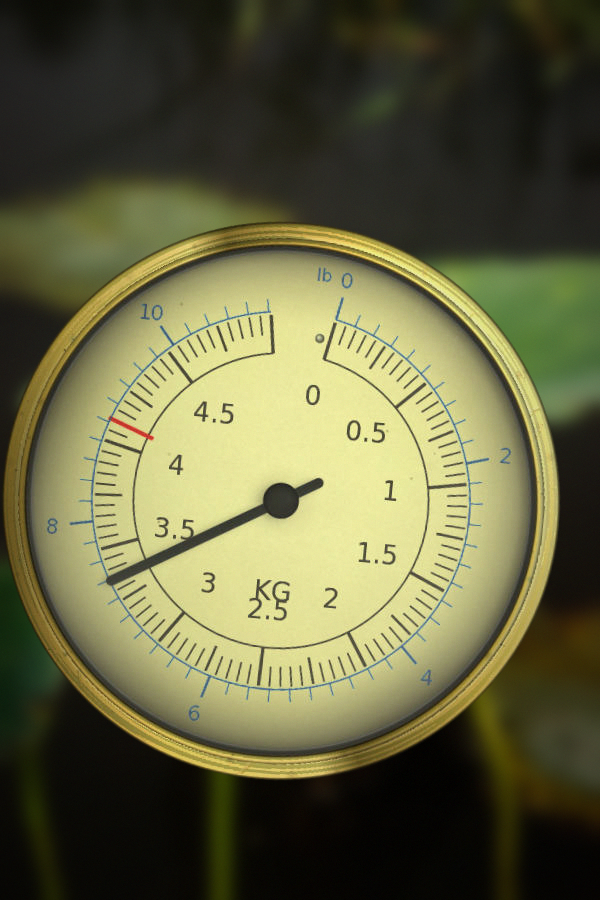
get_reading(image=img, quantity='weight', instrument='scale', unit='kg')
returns 3.35 kg
